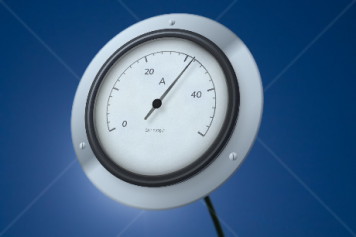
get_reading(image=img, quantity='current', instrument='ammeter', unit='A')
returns 32 A
